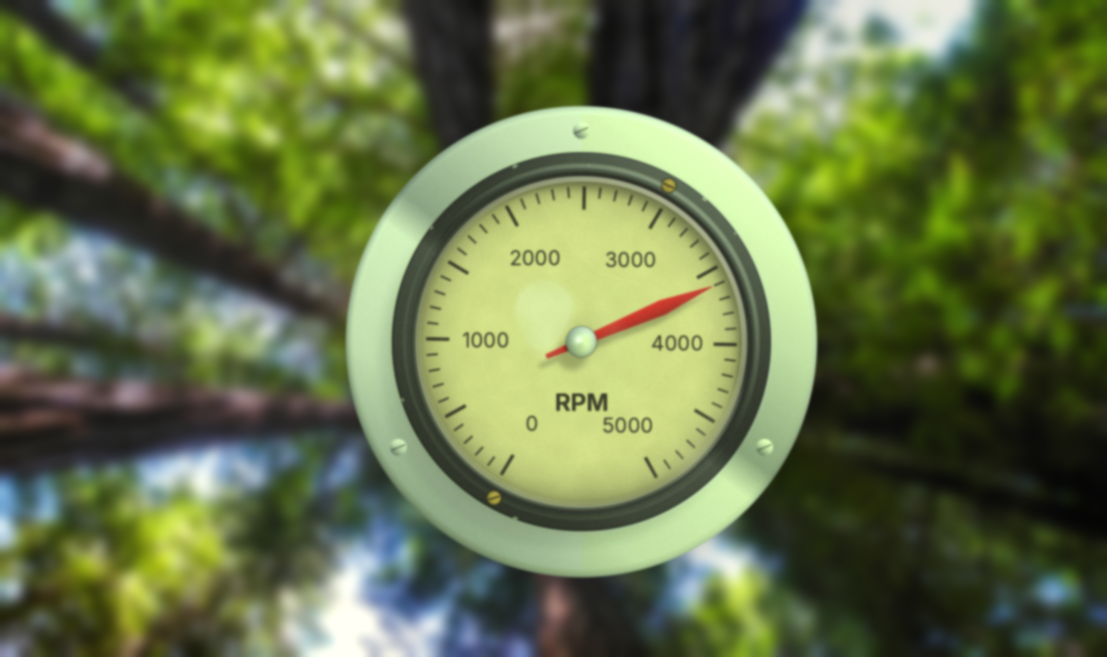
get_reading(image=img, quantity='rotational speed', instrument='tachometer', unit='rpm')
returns 3600 rpm
